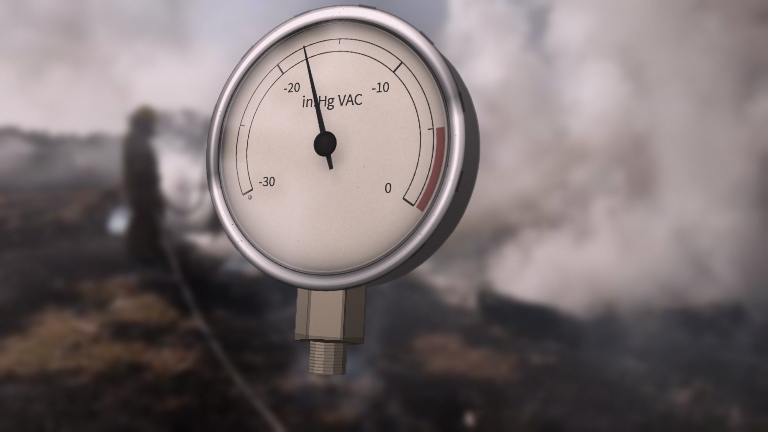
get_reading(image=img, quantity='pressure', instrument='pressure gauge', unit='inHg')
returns -17.5 inHg
